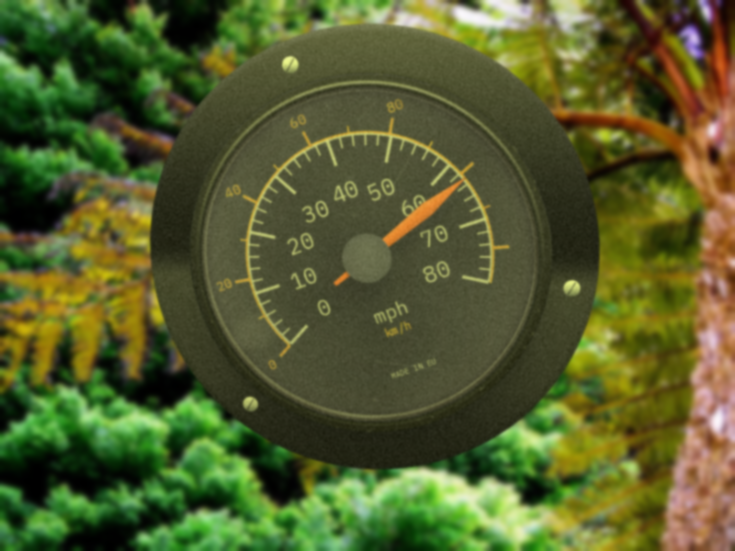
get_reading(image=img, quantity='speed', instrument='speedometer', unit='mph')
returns 63 mph
